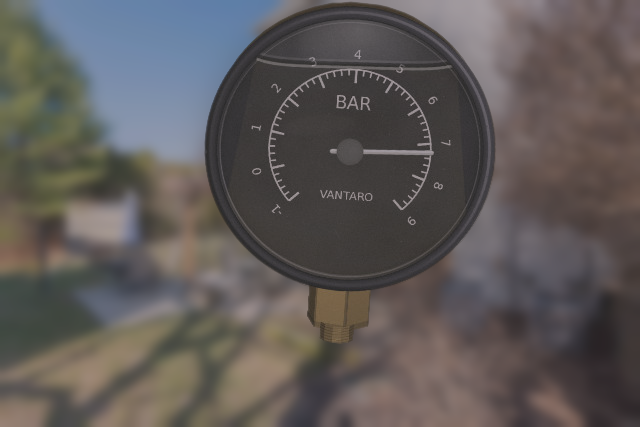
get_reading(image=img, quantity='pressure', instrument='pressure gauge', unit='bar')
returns 7.2 bar
